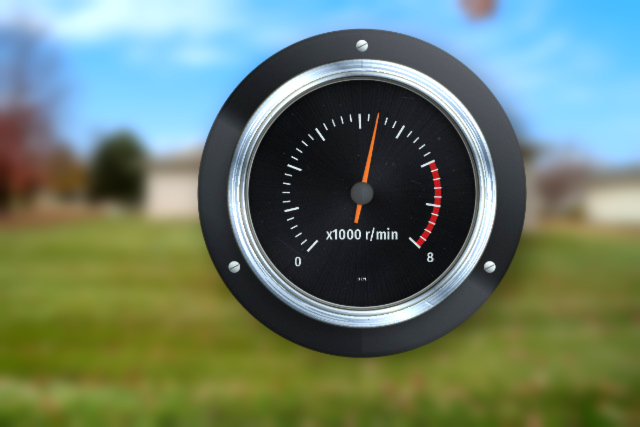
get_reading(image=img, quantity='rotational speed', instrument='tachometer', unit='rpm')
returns 4400 rpm
